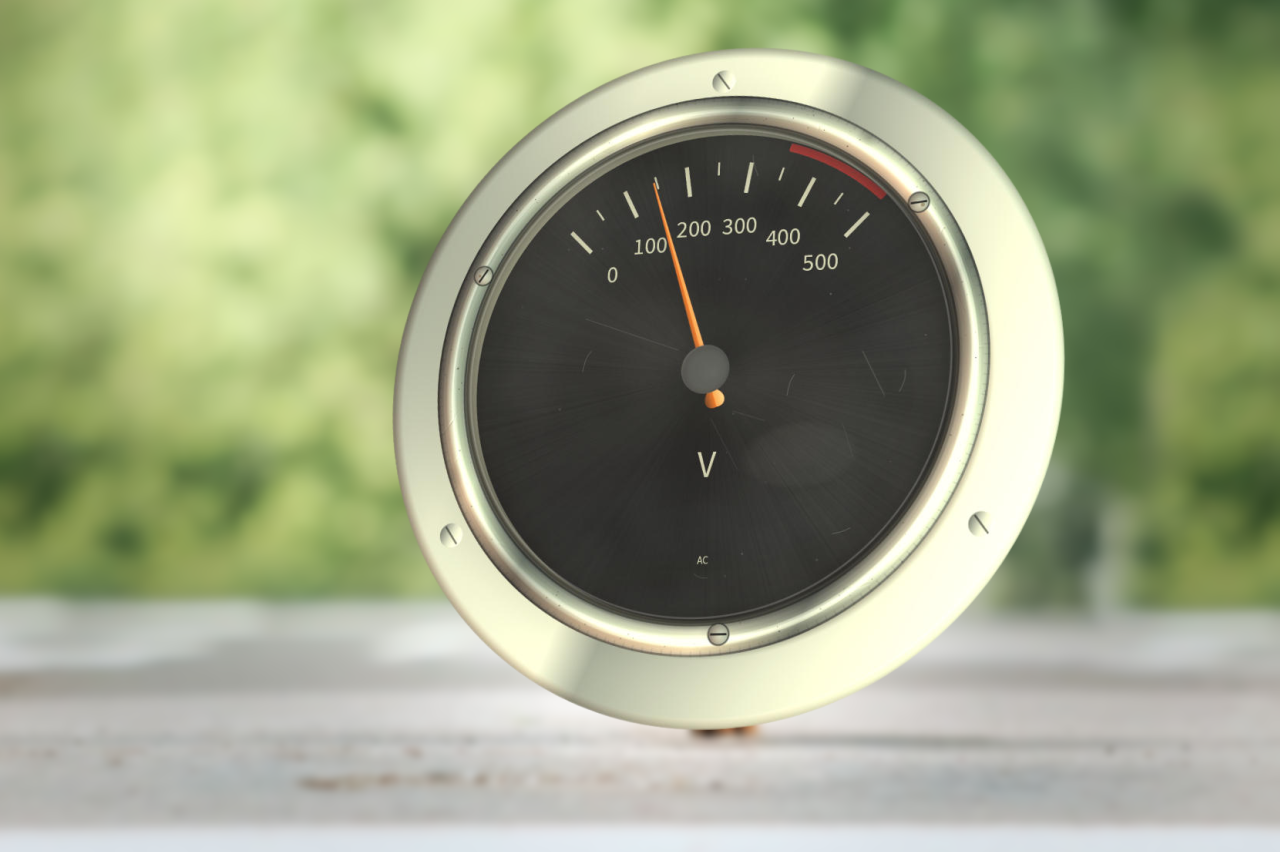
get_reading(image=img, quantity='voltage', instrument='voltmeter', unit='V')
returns 150 V
